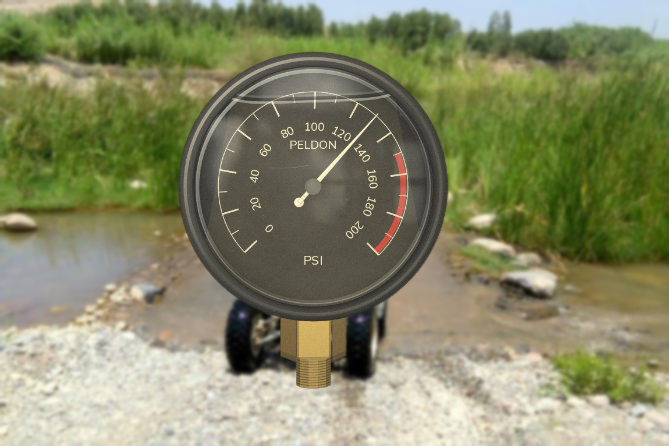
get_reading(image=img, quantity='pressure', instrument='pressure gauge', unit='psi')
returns 130 psi
